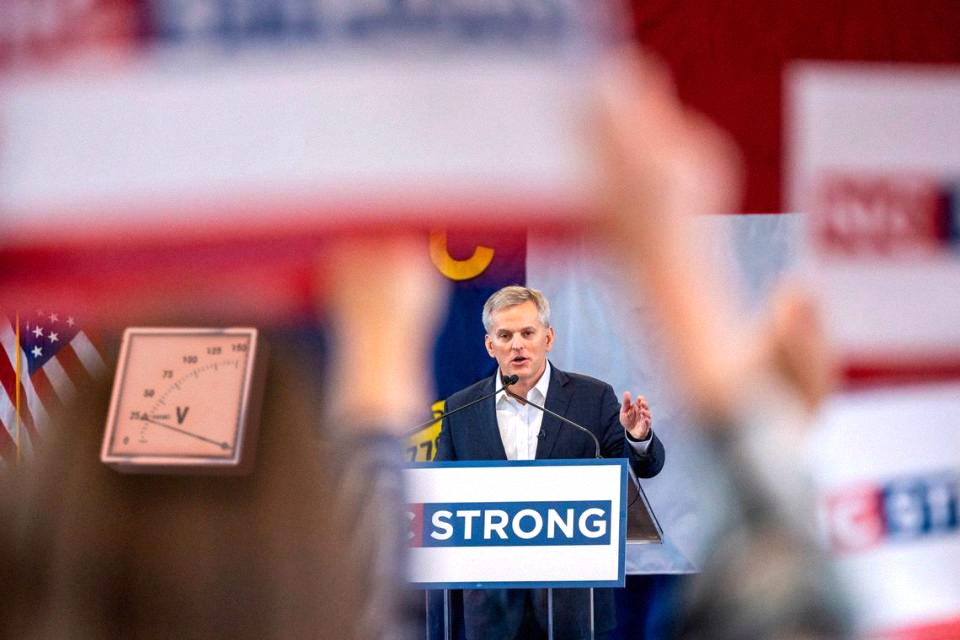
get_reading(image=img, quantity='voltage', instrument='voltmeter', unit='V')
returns 25 V
